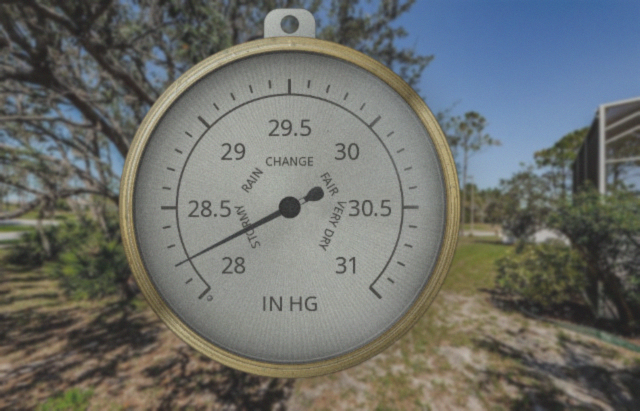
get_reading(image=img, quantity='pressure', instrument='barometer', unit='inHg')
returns 28.2 inHg
